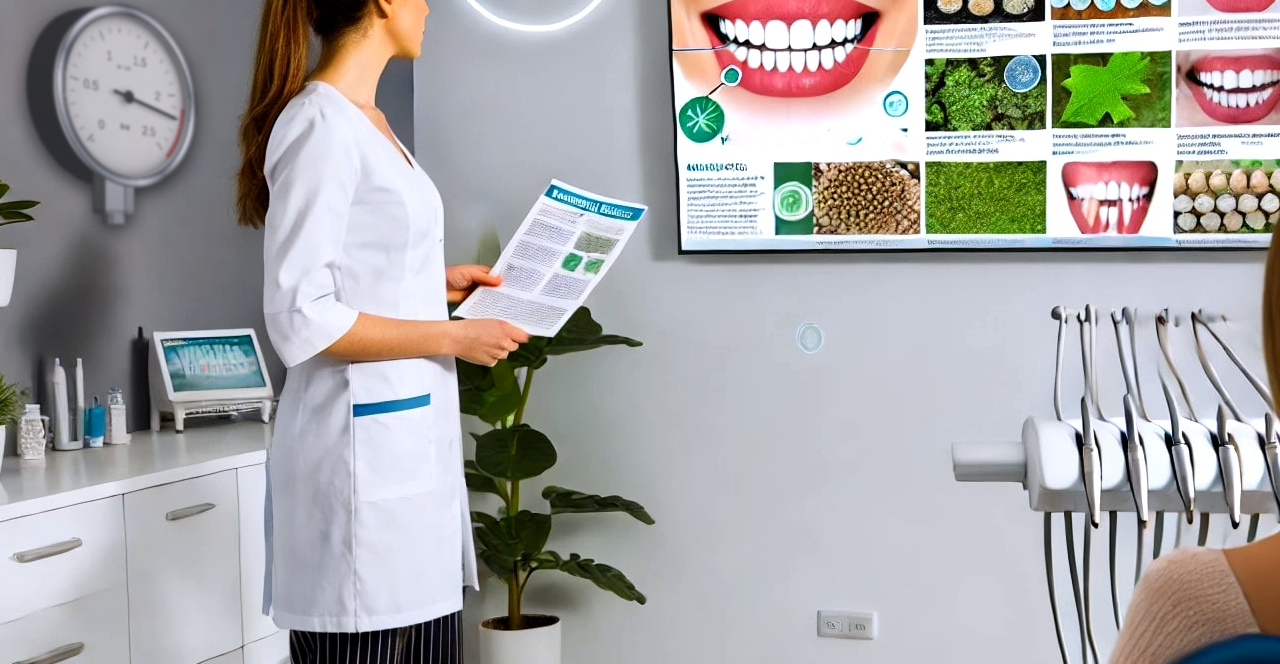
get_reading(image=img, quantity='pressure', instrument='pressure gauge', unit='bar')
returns 2.2 bar
